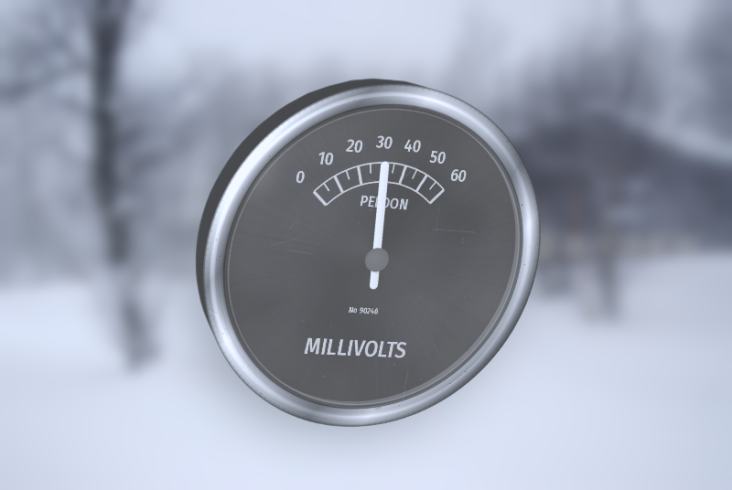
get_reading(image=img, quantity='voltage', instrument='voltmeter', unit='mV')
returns 30 mV
